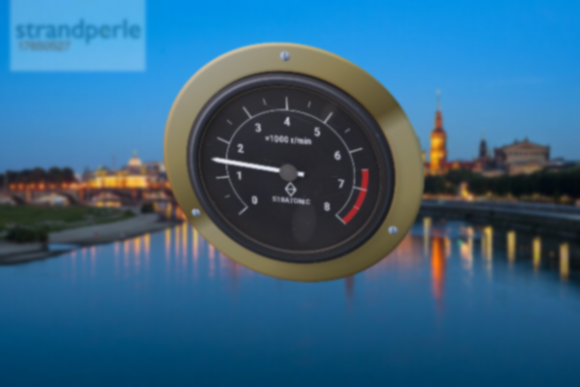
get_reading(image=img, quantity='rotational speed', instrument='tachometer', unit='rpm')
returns 1500 rpm
